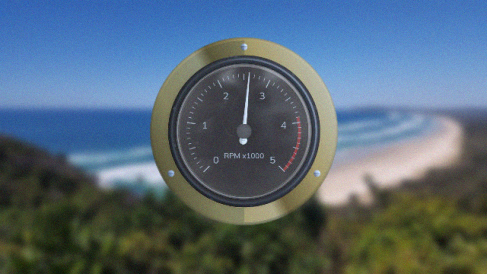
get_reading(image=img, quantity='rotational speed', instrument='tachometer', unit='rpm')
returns 2600 rpm
